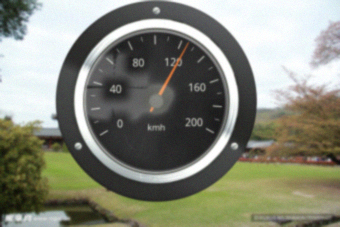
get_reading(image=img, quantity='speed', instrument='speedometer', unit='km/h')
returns 125 km/h
